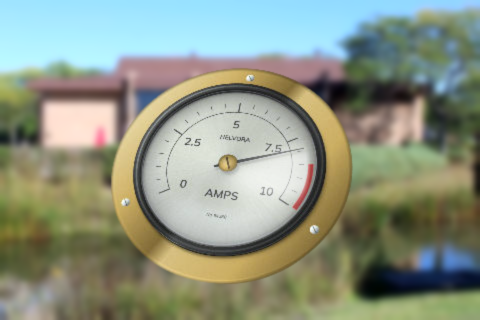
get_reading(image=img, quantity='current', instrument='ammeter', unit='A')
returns 8 A
